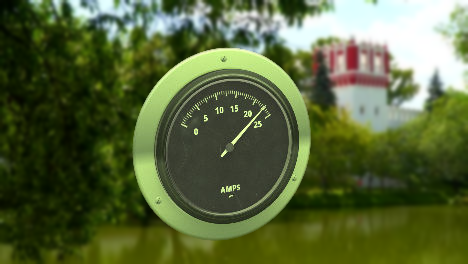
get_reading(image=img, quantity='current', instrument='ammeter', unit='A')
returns 22.5 A
